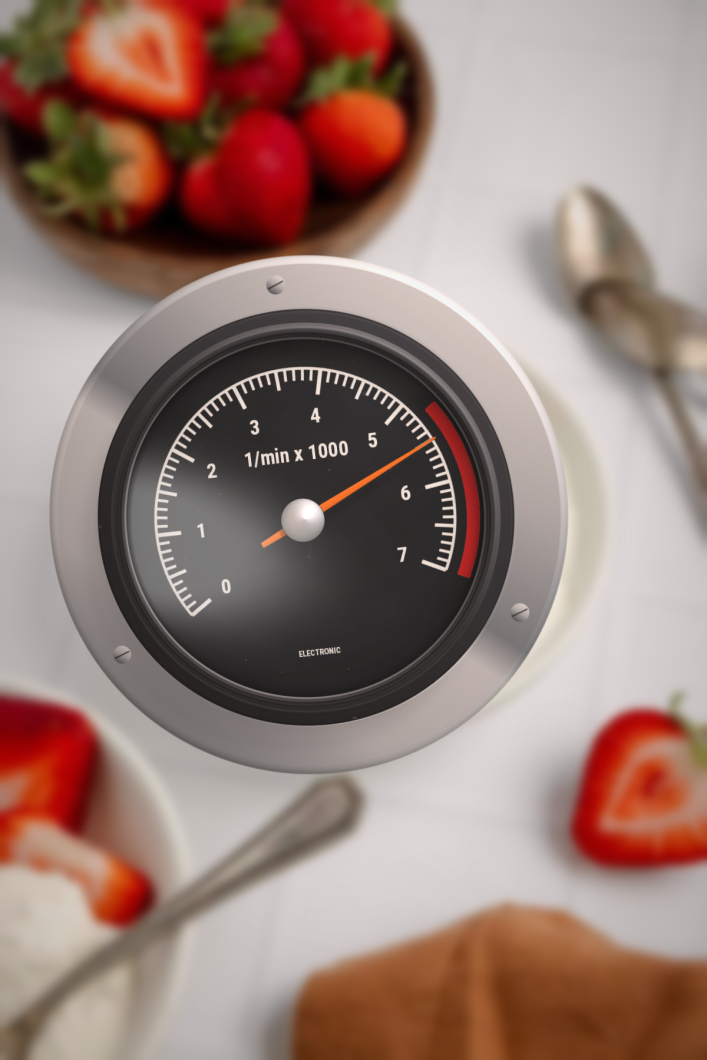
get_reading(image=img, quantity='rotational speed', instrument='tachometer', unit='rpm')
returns 5500 rpm
